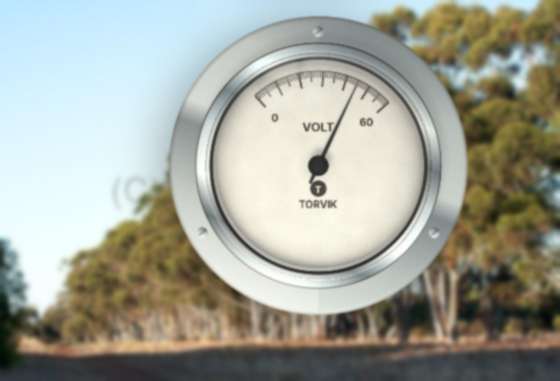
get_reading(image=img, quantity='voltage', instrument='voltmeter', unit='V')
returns 45 V
